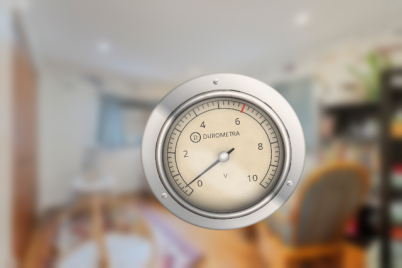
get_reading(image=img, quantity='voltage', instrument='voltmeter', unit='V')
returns 0.4 V
